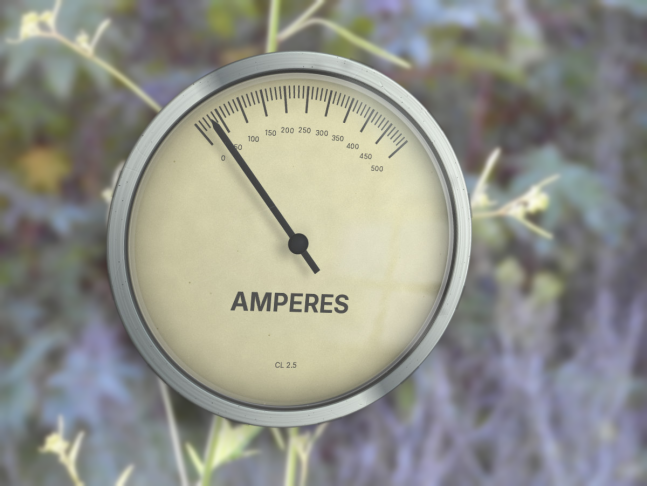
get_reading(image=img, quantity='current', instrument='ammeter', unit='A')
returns 30 A
